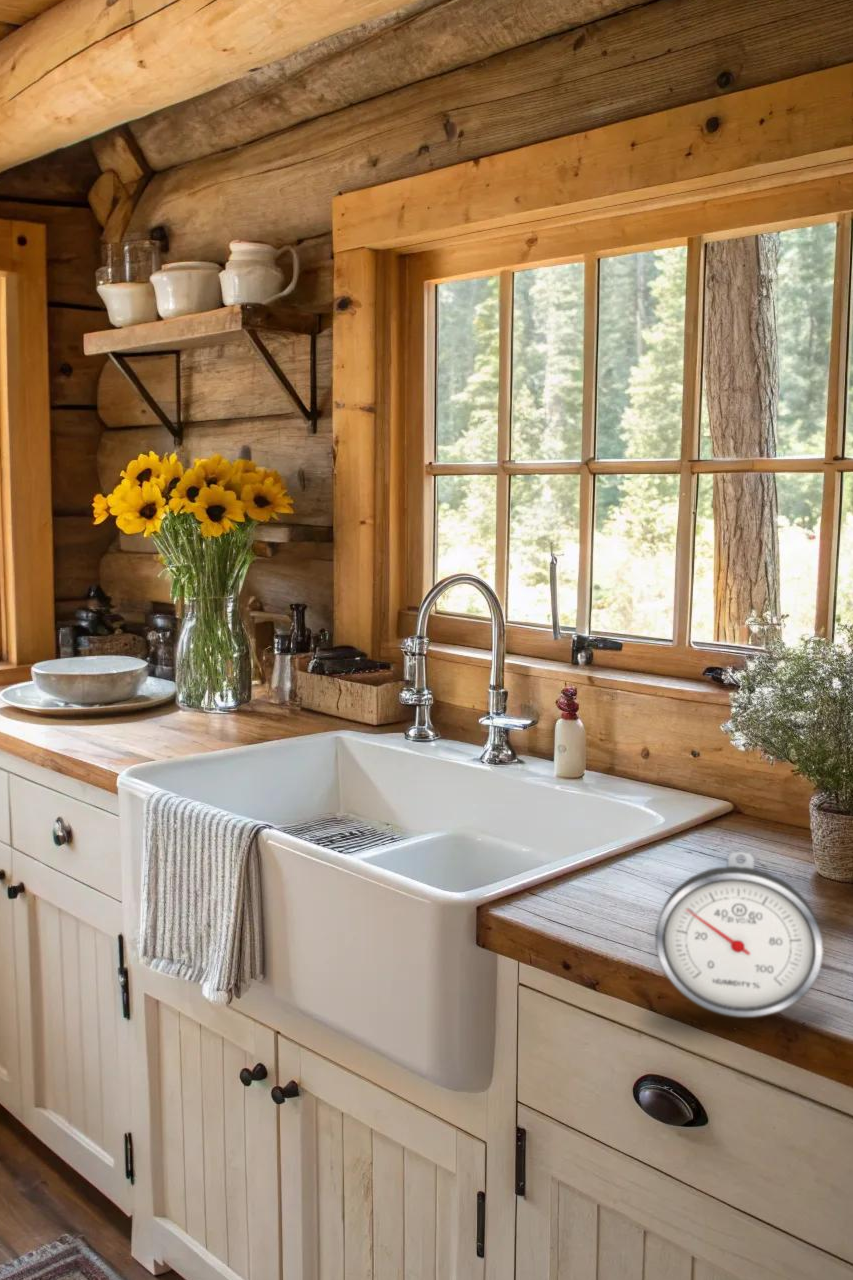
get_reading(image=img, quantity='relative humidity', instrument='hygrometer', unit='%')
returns 30 %
